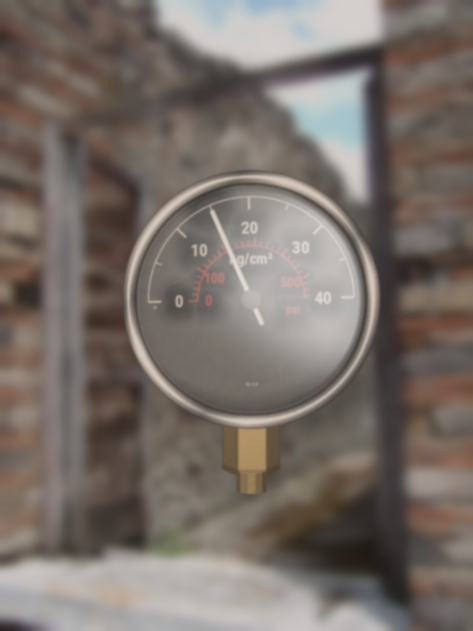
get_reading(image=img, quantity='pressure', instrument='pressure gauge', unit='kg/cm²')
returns 15 kg/cm²
